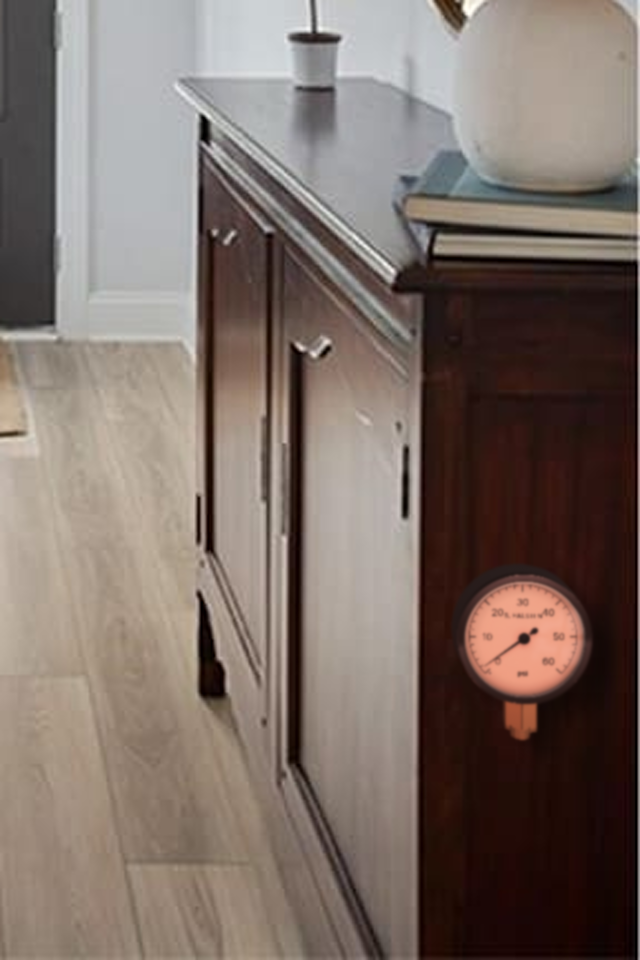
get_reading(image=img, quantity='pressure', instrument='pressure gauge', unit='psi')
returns 2 psi
